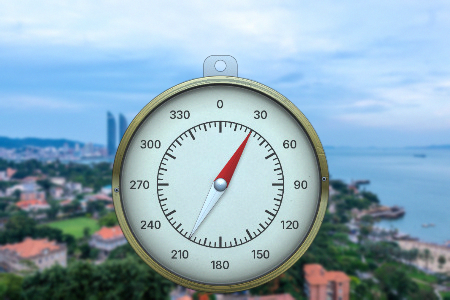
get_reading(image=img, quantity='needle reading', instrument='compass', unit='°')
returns 30 °
